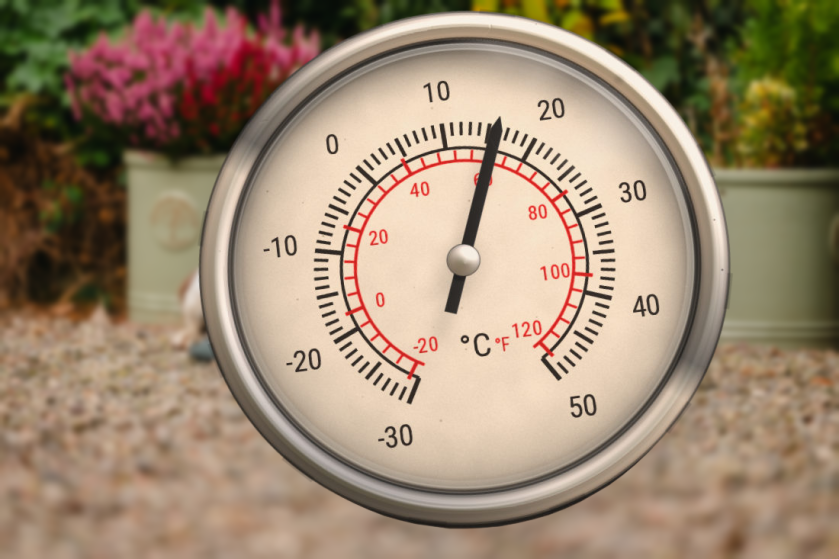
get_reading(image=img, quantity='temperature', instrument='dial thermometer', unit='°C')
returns 16 °C
